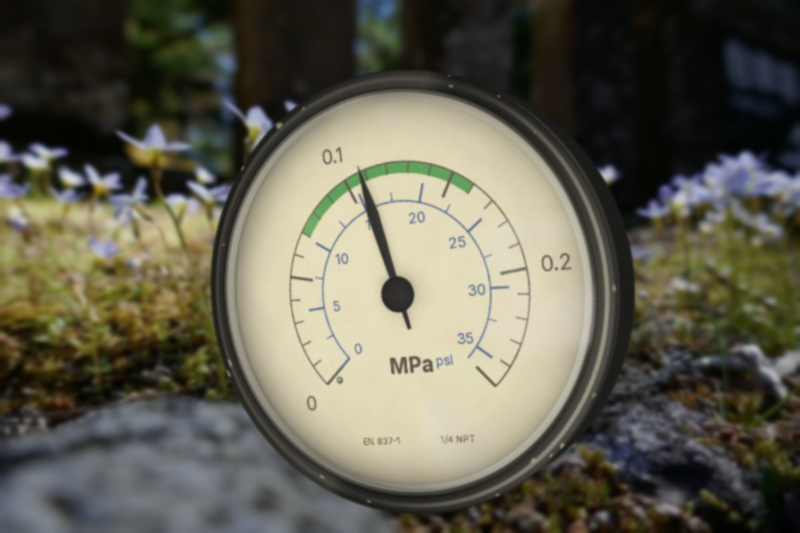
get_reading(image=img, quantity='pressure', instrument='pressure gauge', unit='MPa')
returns 0.11 MPa
